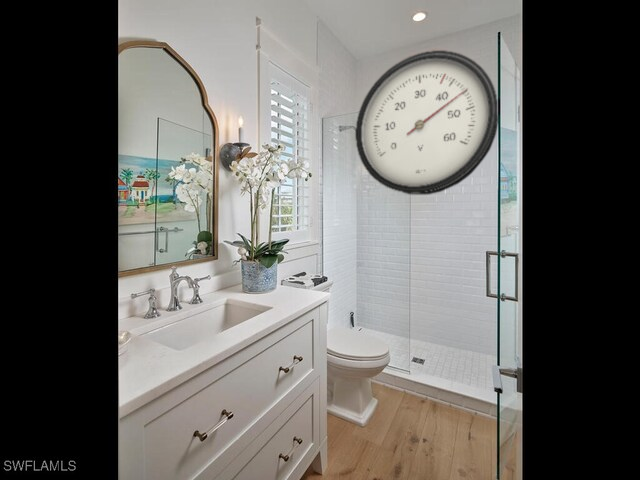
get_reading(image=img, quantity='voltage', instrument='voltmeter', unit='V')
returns 45 V
